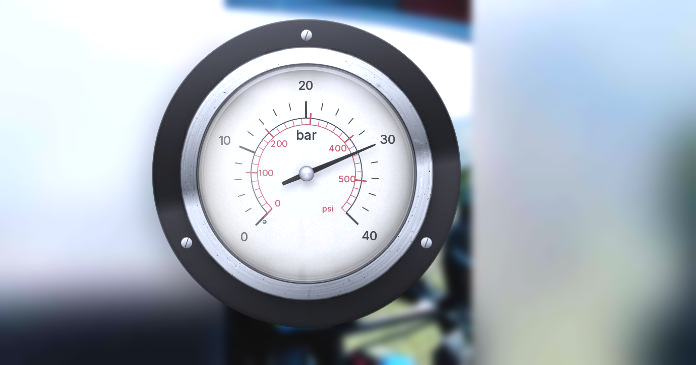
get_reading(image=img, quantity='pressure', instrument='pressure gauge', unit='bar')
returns 30 bar
